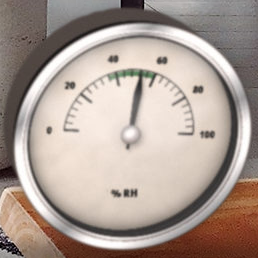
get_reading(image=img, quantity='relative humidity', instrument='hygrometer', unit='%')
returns 52 %
